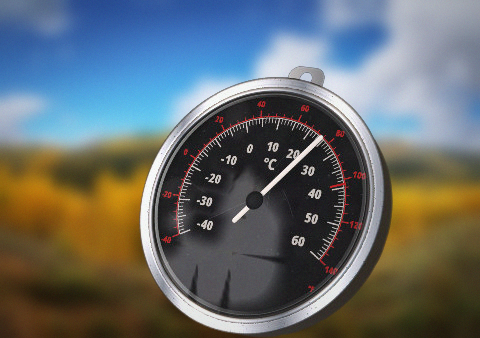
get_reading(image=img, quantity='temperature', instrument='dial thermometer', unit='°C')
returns 25 °C
